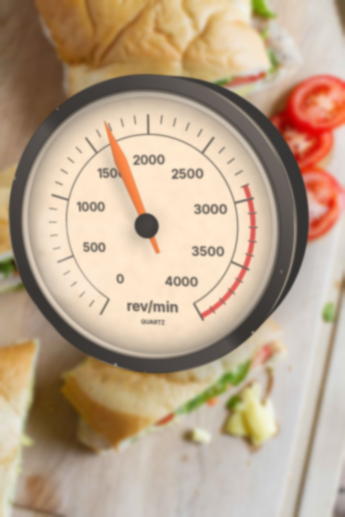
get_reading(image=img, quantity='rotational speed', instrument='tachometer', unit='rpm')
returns 1700 rpm
